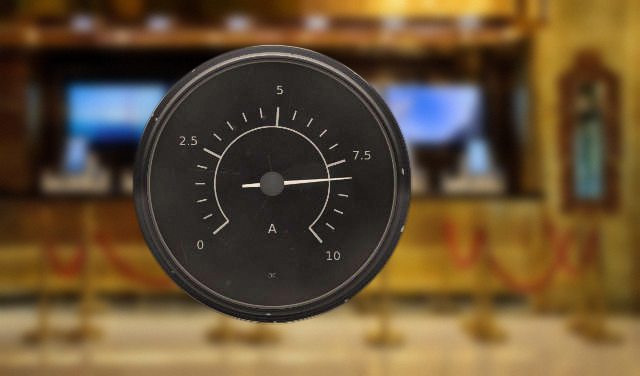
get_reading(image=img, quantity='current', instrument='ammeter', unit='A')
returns 8 A
